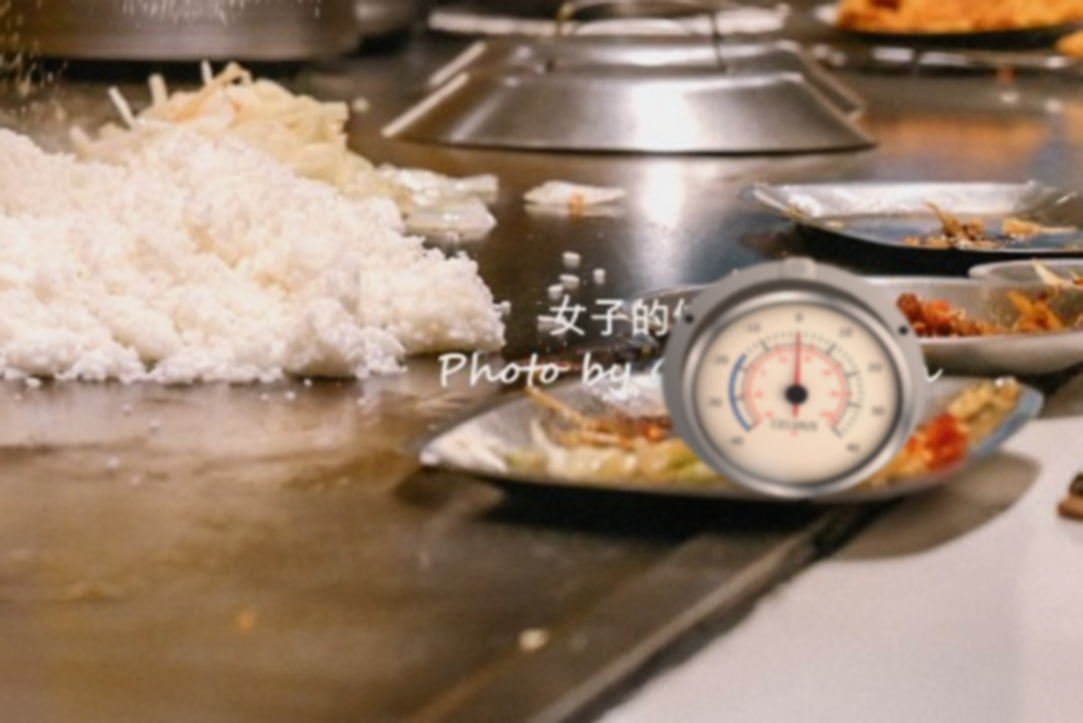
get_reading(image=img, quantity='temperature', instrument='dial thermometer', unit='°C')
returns 0 °C
